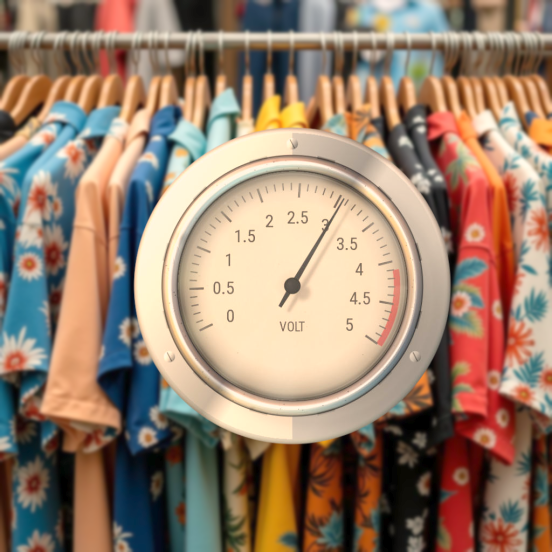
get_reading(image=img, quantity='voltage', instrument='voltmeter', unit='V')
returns 3.05 V
